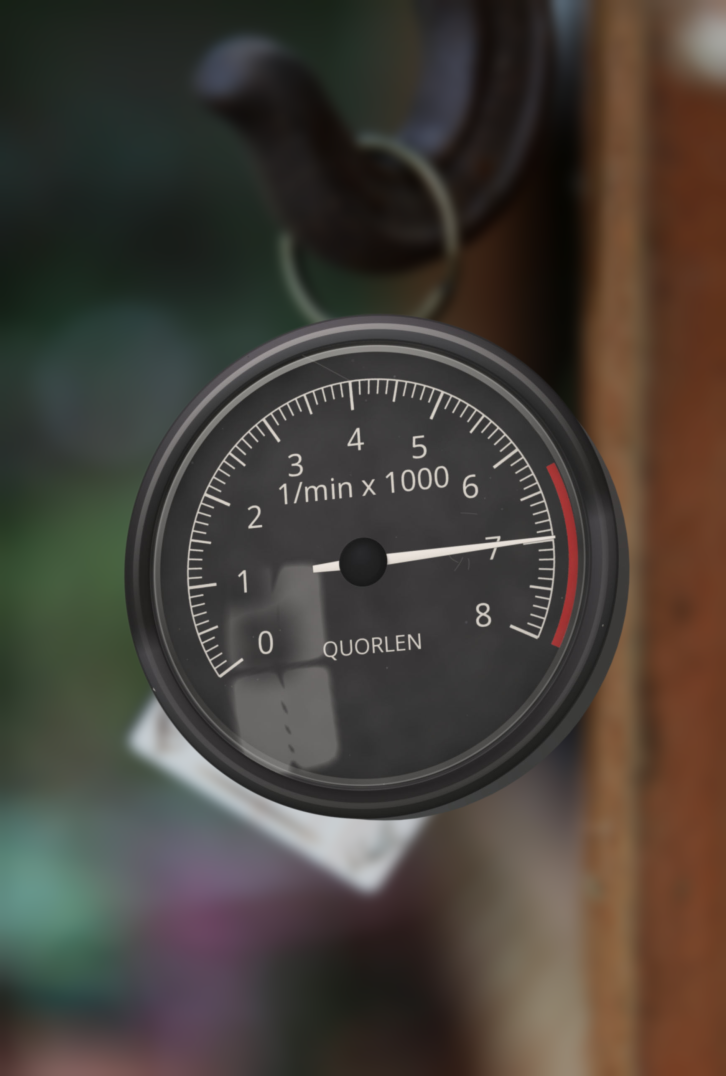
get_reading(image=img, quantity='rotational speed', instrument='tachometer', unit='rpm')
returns 7000 rpm
